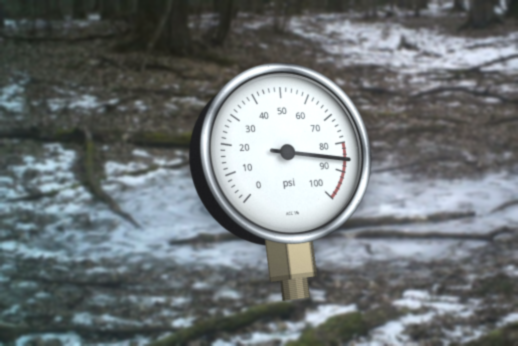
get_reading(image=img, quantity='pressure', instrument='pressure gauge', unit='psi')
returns 86 psi
